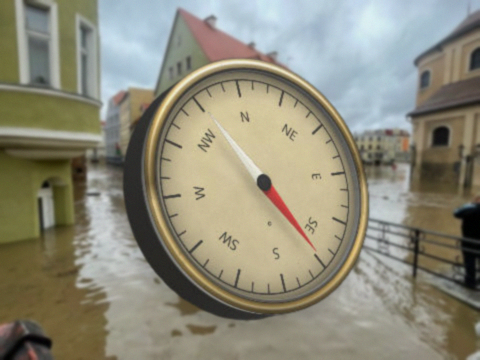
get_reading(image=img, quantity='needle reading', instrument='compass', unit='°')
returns 150 °
